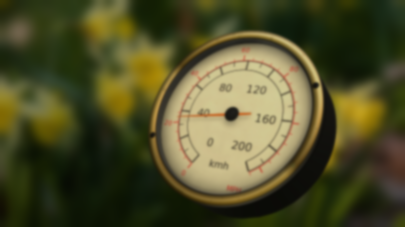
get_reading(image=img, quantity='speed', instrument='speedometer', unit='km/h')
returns 35 km/h
